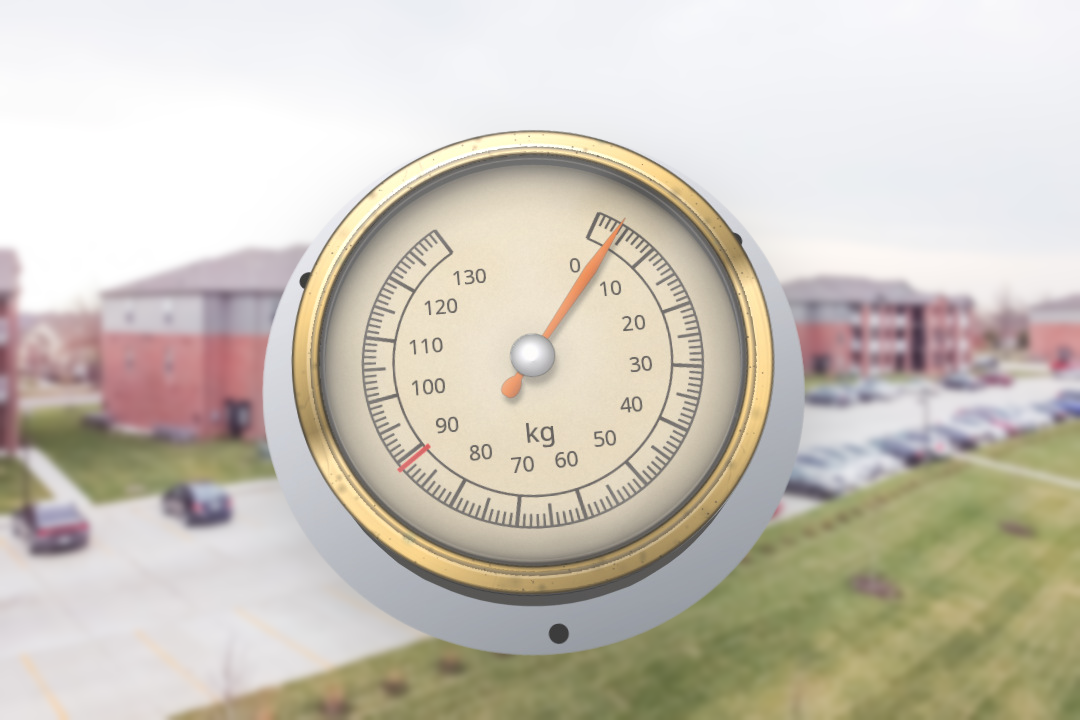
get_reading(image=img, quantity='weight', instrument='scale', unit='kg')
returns 4 kg
